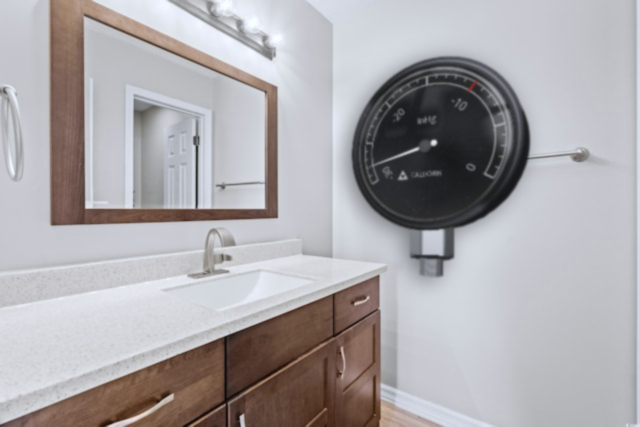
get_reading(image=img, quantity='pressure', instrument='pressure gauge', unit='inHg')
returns -28 inHg
